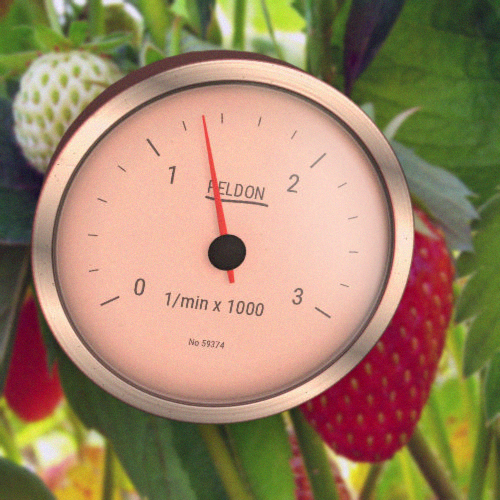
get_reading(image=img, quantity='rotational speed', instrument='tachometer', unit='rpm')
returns 1300 rpm
